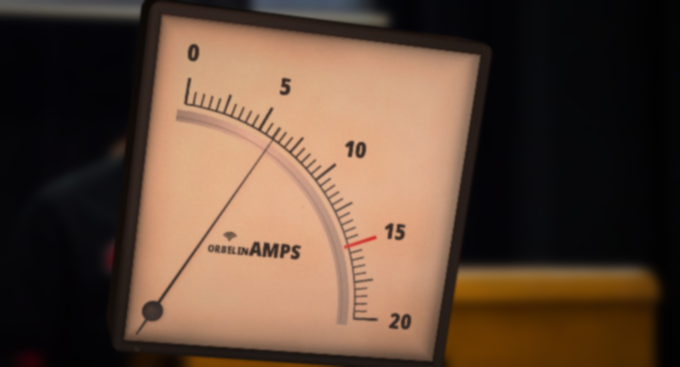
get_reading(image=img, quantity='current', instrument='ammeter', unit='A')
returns 6 A
